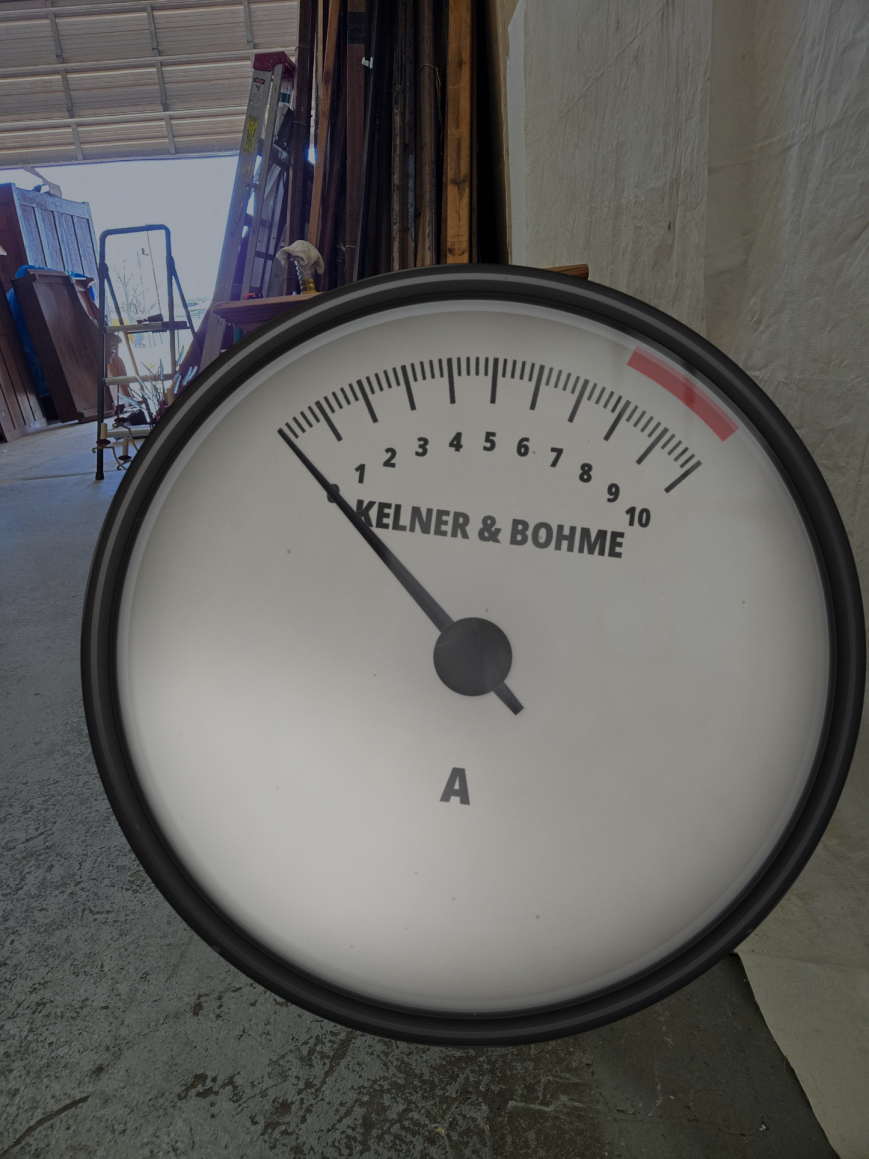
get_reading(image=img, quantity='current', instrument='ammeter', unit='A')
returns 0 A
